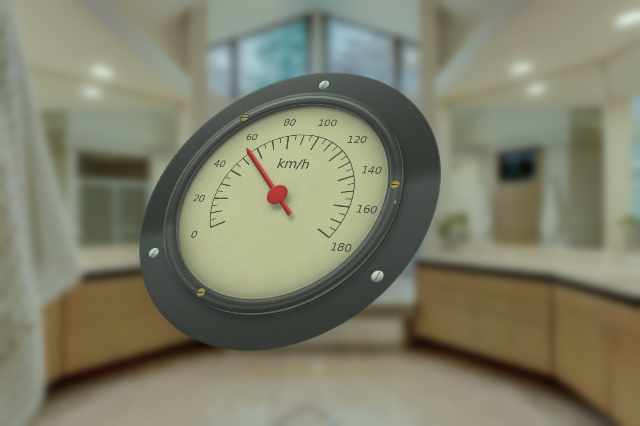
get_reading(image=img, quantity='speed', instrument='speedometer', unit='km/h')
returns 55 km/h
